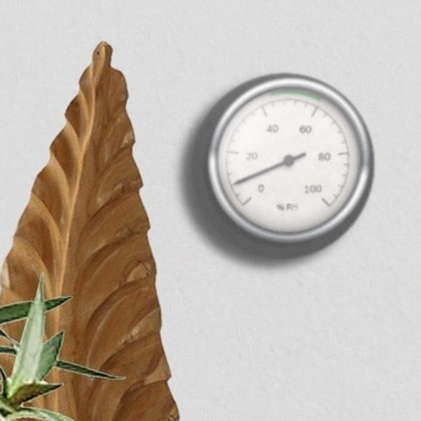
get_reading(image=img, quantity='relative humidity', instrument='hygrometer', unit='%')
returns 8 %
